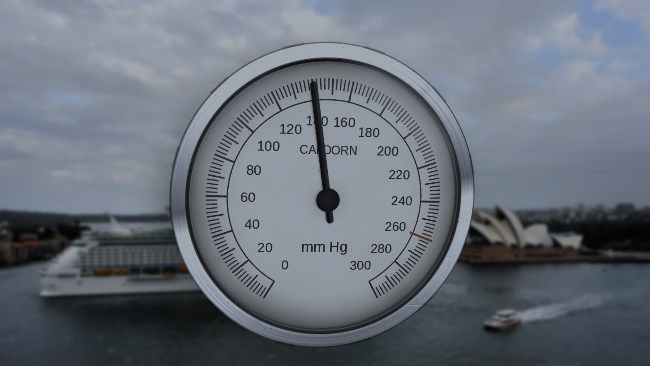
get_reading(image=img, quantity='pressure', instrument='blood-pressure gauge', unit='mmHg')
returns 140 mmHg
